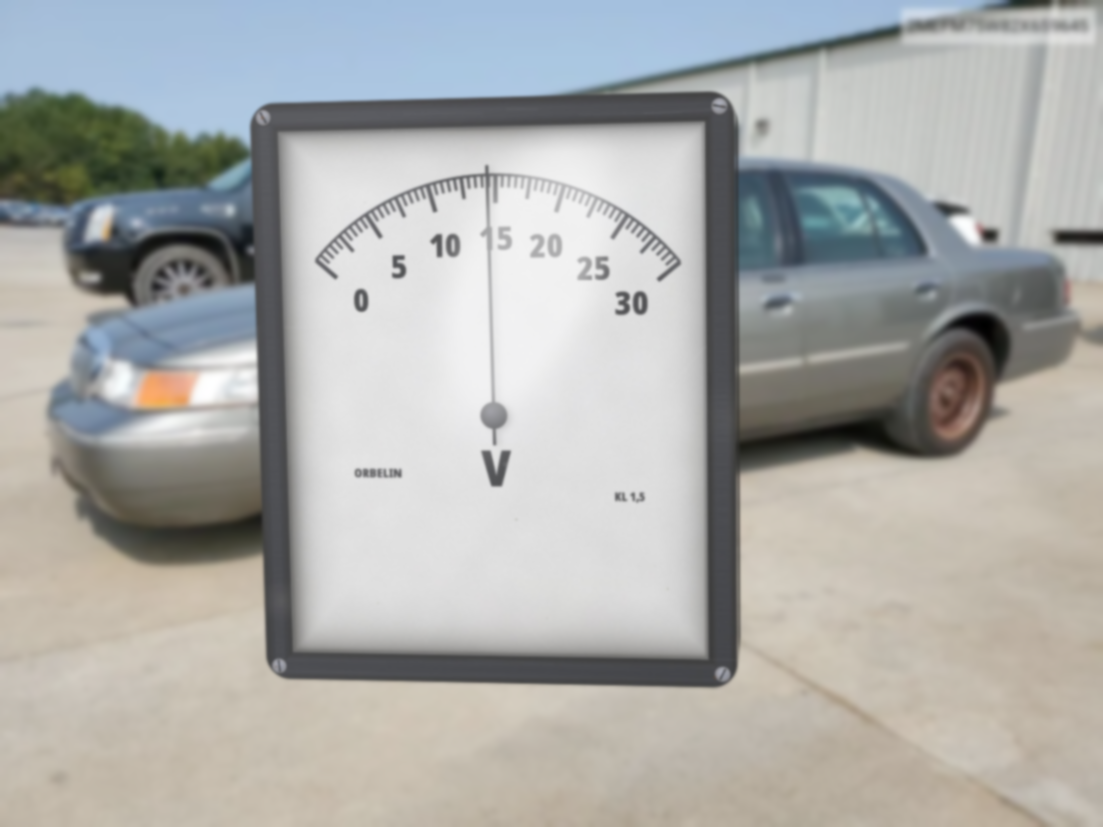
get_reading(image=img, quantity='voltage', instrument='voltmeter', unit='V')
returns 14.5 V
